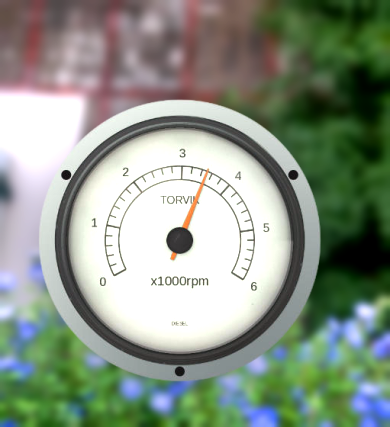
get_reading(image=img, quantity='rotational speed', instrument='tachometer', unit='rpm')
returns 3500 rpm
